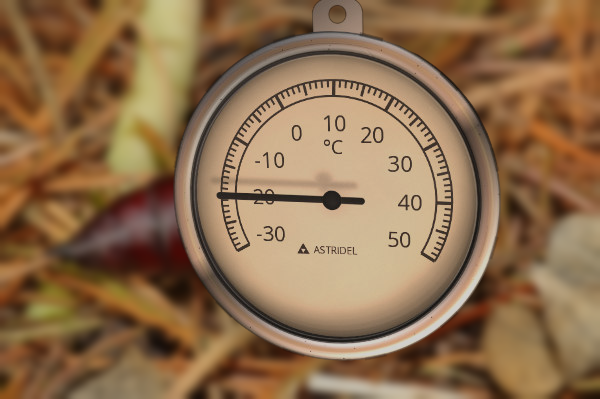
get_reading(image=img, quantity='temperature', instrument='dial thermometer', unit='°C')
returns -20 °C
